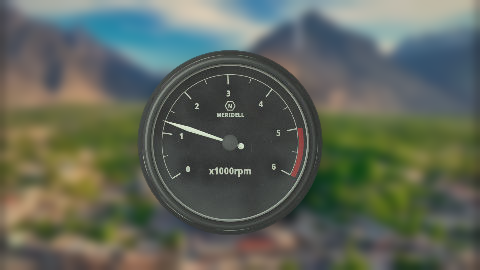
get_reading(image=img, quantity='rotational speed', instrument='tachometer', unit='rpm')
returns 1250 rpm
